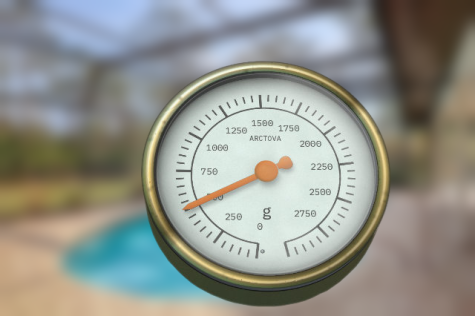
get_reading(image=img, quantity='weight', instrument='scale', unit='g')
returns 500 g
